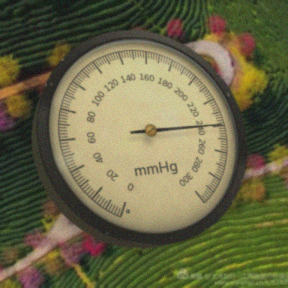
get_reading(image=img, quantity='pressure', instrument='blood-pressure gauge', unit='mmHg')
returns 240 mmHg
